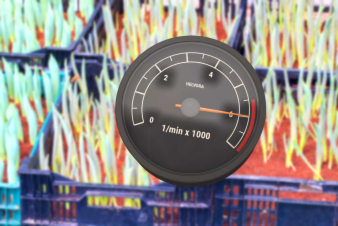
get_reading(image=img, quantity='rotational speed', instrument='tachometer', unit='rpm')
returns 6000 rpm
